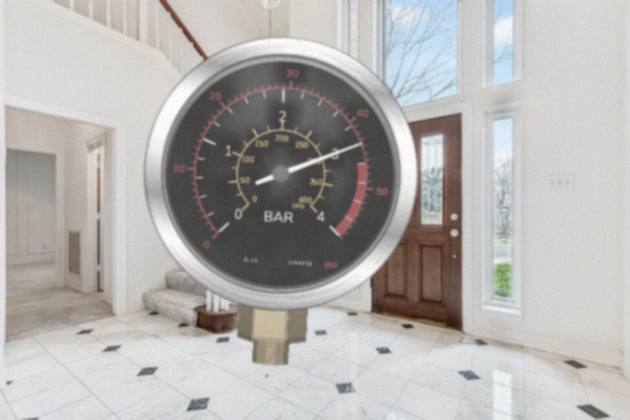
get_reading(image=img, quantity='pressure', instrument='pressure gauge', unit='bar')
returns 3 bar
